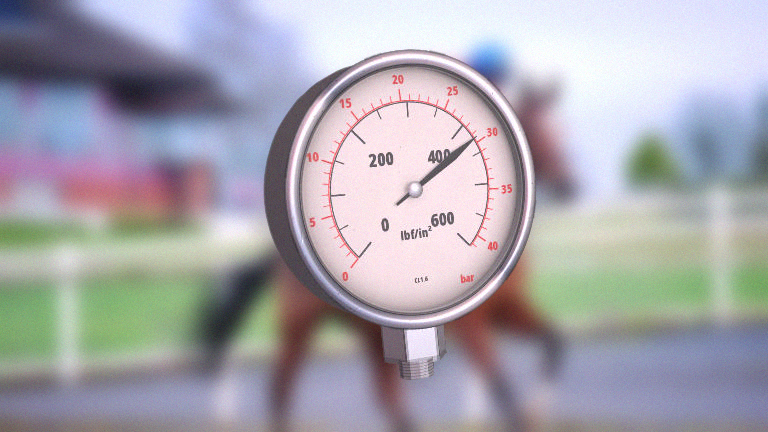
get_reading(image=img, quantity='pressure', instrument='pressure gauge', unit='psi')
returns 425 psi
